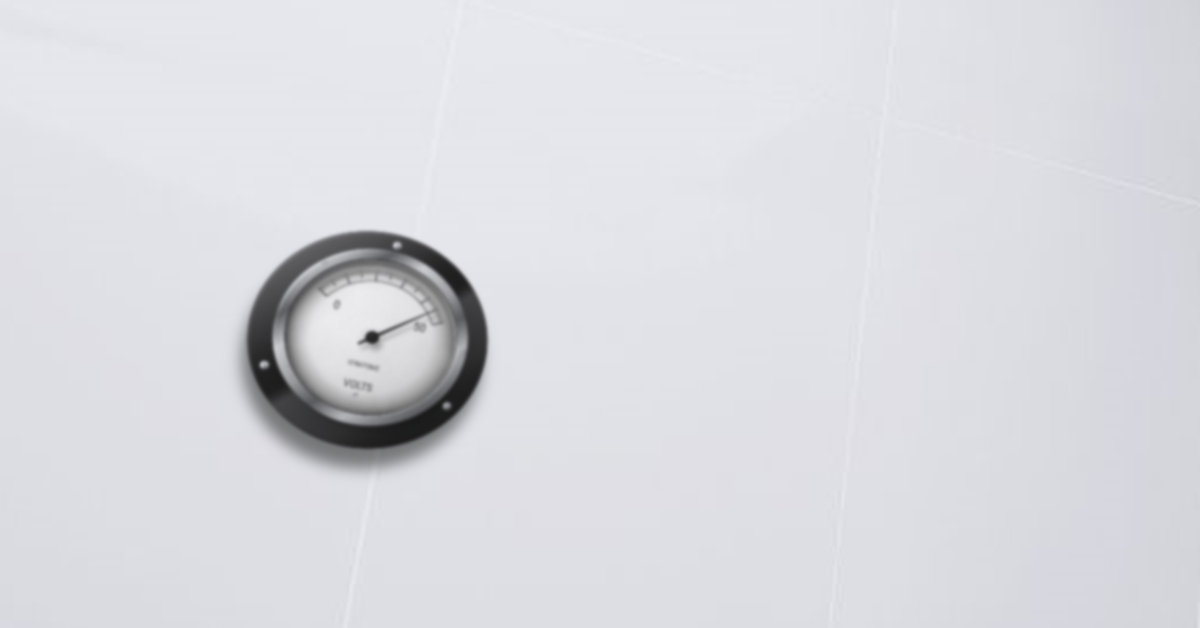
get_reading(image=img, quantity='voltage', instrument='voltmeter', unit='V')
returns 45 V
